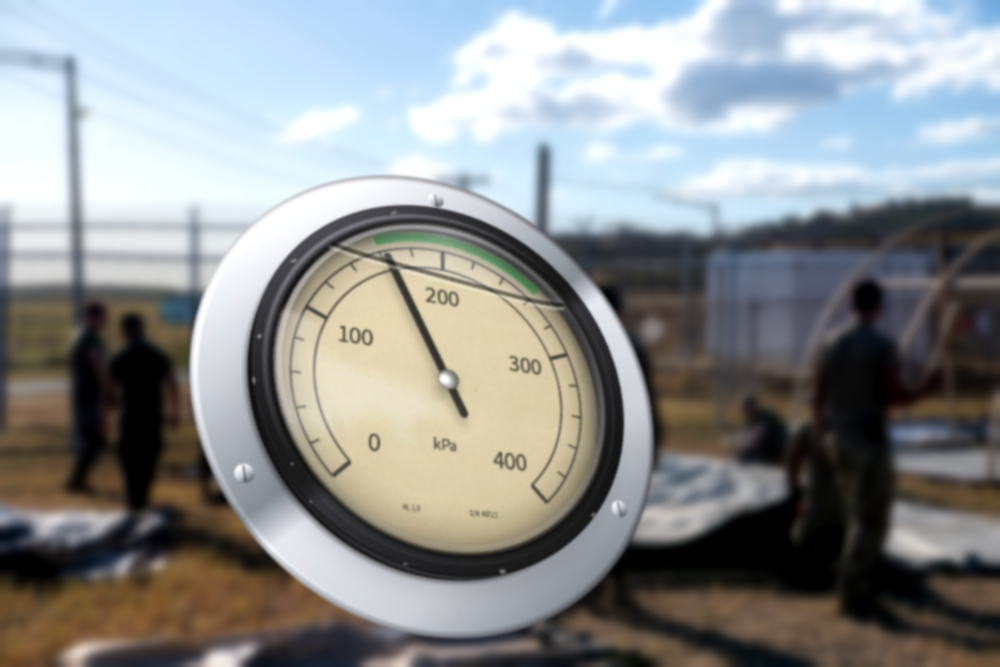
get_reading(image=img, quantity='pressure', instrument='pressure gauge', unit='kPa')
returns 160 kPa
